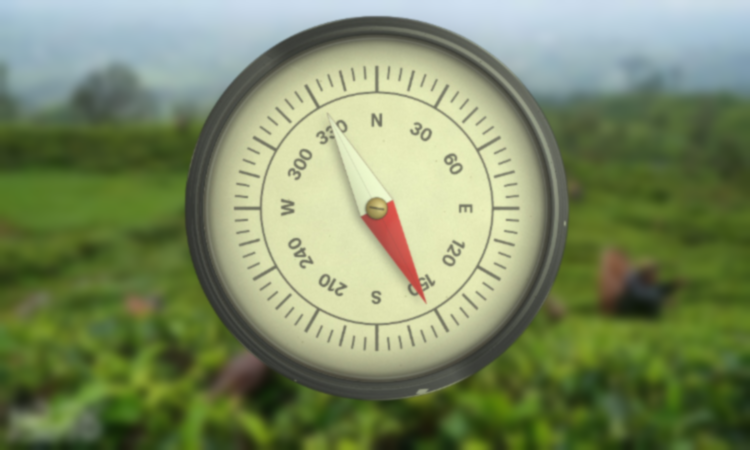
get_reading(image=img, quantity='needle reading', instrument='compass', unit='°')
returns 152.5 °
